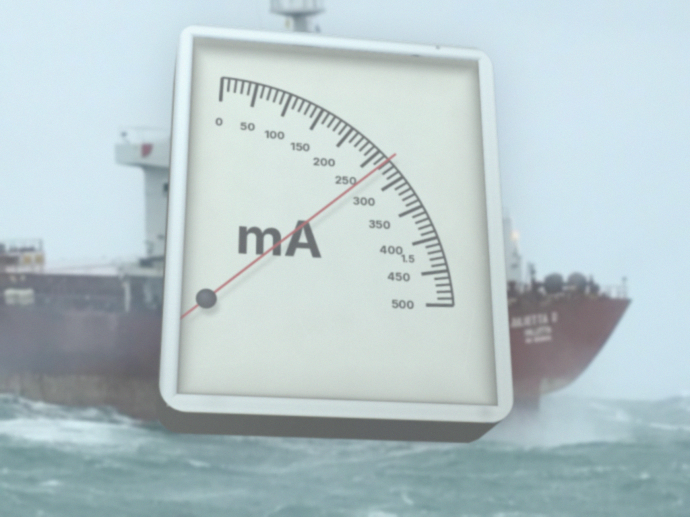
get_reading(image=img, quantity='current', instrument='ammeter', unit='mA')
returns 270 mA
